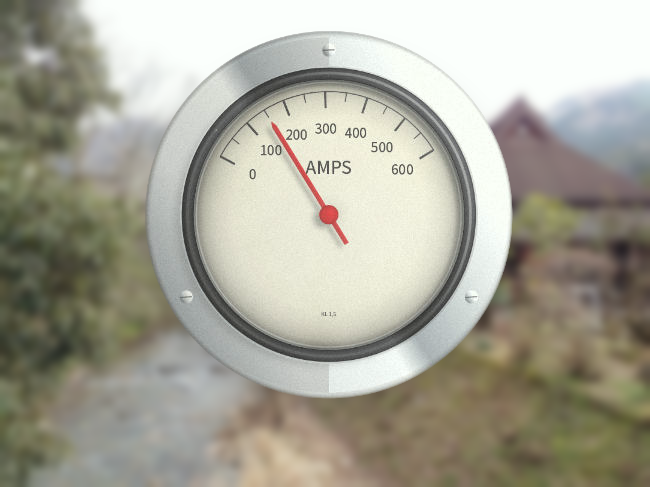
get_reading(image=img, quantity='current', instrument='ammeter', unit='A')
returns 150 A
